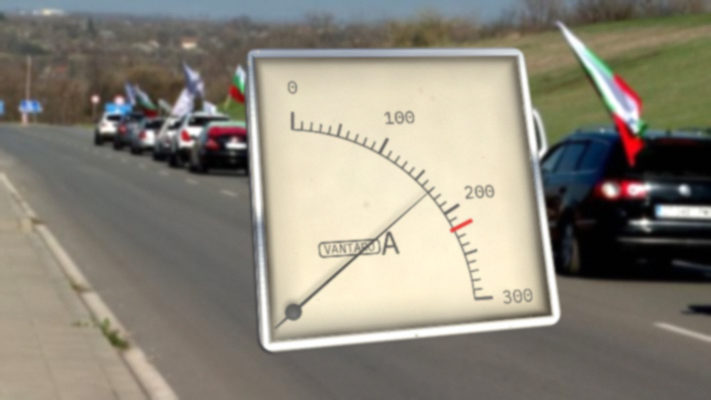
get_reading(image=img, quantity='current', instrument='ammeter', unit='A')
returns 170 A
